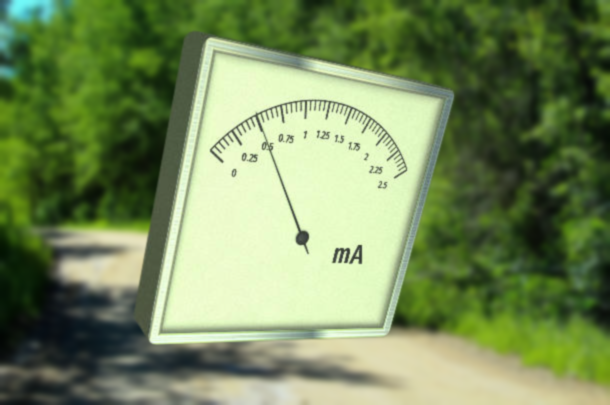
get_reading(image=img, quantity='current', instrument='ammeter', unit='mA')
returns 0.5 mA
